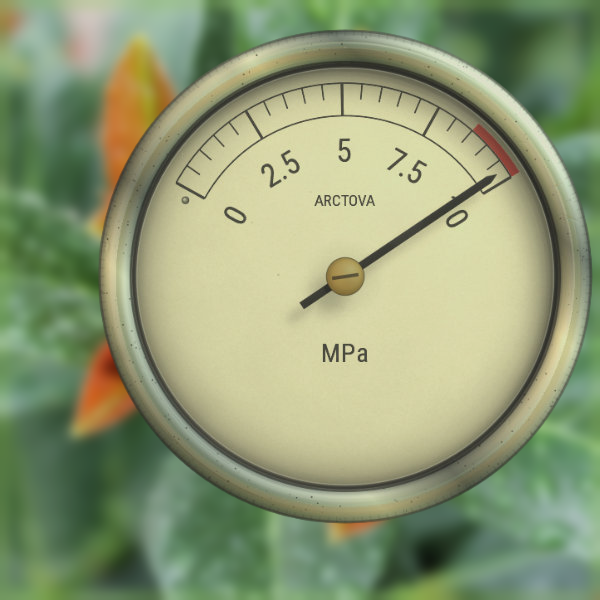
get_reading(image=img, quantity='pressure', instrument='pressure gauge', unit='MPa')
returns 9.75 MPa
